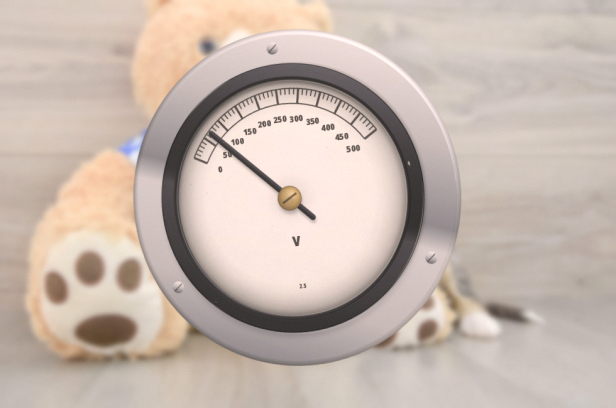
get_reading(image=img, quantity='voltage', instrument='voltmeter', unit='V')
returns 70 V
